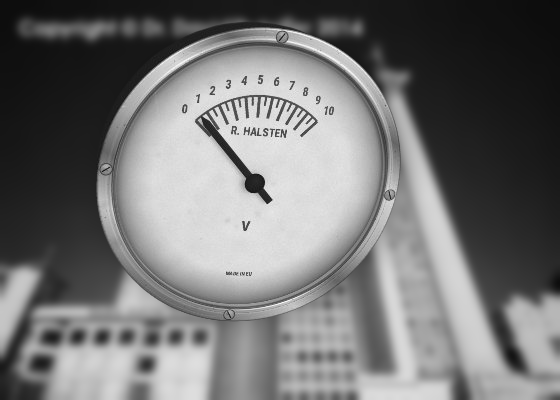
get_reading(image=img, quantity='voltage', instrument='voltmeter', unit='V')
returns 0.5 V
